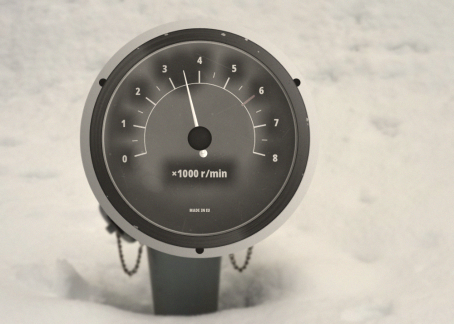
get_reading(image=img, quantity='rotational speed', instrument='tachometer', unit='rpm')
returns 3500 rpm
